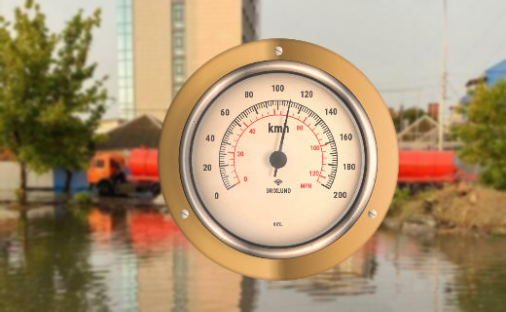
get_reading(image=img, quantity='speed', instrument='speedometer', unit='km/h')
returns 110 km/h
